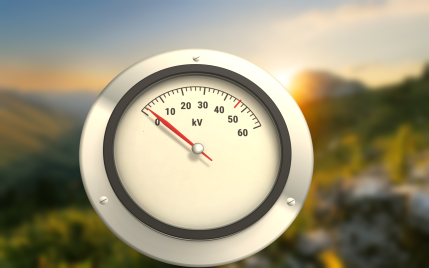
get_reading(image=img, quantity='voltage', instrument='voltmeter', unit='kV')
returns 2 kV
